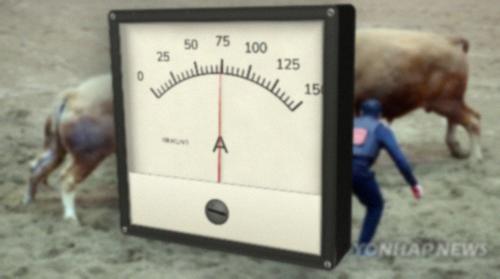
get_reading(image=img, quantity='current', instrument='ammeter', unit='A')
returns 75 A
